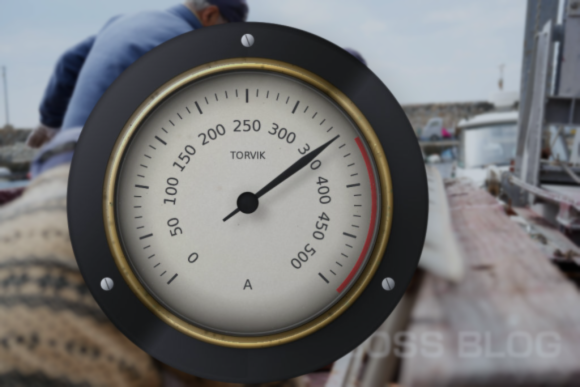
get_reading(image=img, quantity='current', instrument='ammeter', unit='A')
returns 350 A
